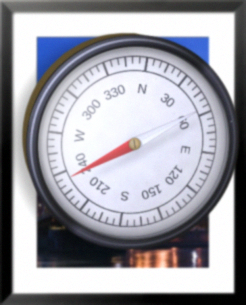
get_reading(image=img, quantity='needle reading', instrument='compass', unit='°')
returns 235 °
